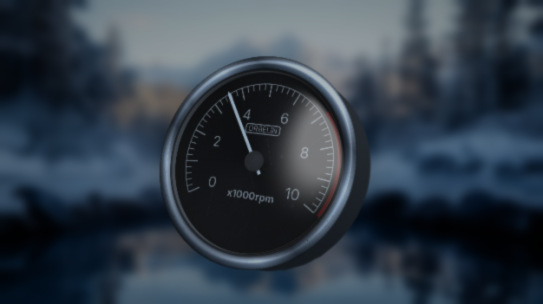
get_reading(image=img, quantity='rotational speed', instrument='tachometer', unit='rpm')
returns 3600 rpm
